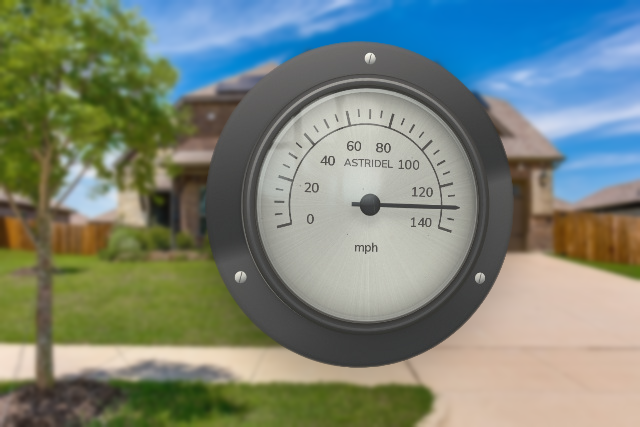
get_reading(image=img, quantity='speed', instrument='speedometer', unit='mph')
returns 130 mph
